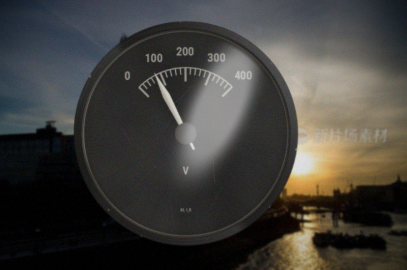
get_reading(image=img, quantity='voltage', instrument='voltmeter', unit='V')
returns 80 V
